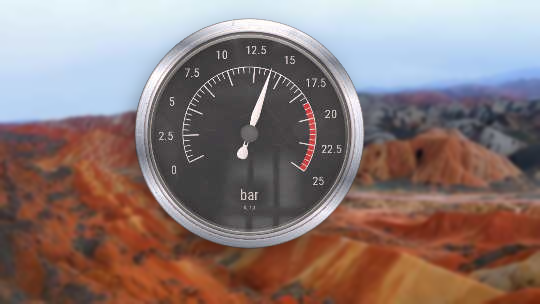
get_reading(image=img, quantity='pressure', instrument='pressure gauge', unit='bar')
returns 14 bar
